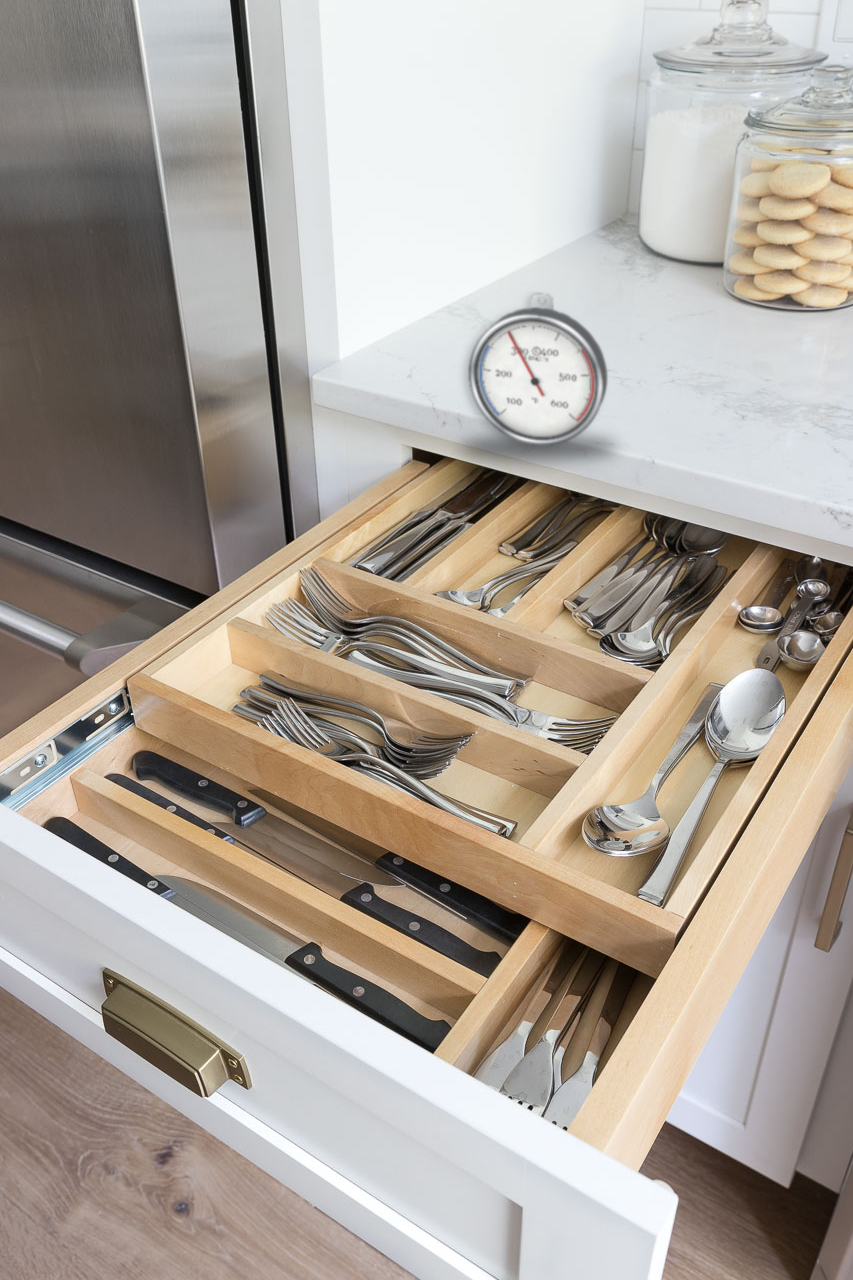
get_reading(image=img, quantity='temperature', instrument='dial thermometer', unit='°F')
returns 300 °F
